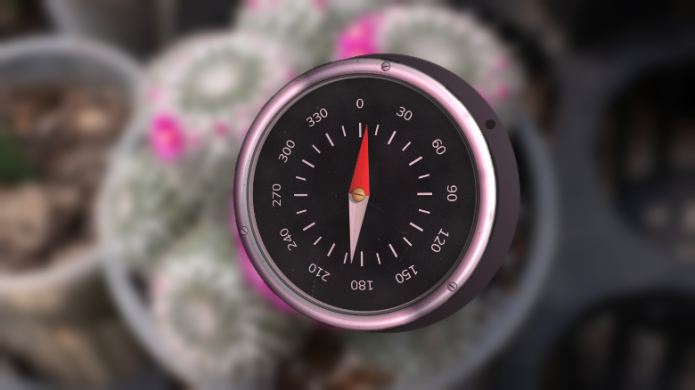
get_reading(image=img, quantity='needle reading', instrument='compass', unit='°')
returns 7.5 °
